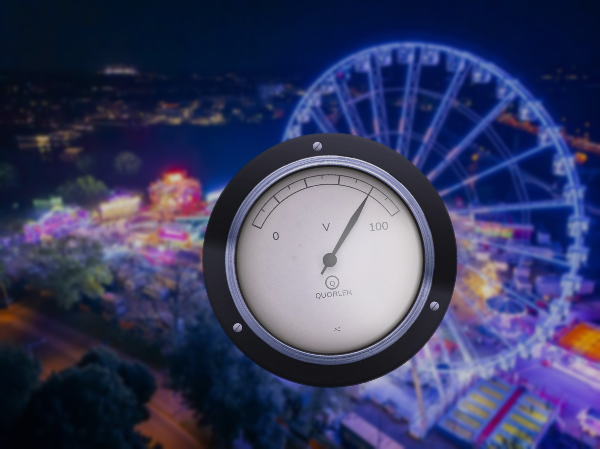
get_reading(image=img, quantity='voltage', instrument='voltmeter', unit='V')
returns 80 V
